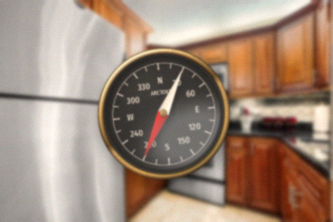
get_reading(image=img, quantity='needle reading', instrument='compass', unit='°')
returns 210 °
